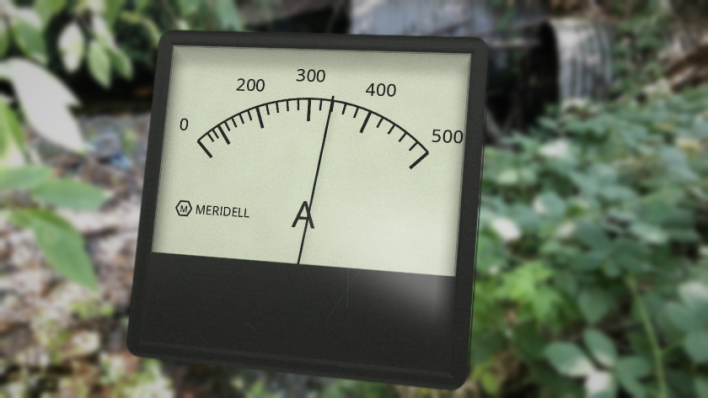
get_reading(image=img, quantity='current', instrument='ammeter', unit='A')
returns 340 A
